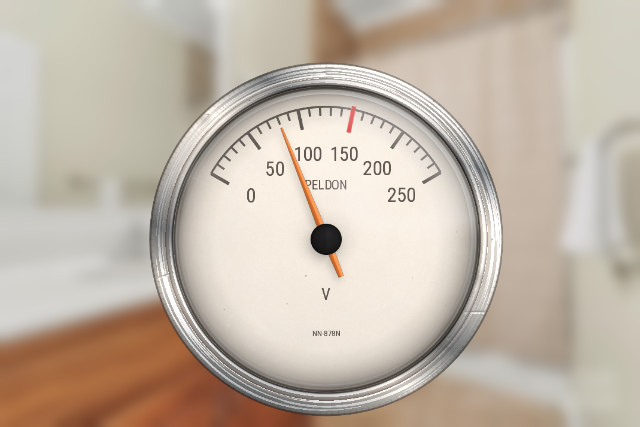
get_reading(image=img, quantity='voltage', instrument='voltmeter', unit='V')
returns 80 V
